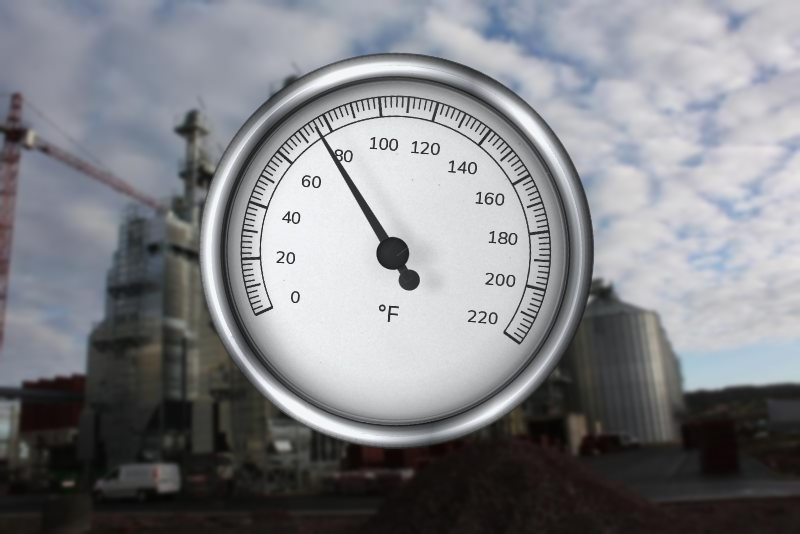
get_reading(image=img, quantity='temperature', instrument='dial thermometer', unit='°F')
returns 76 °F
